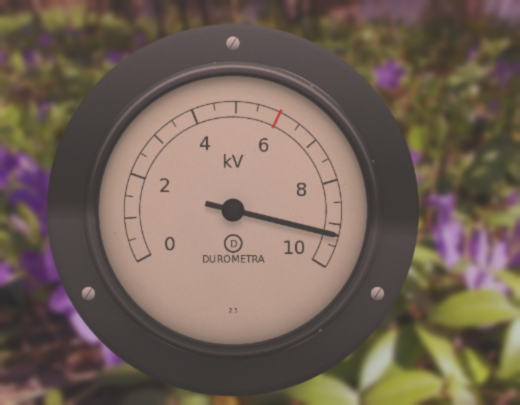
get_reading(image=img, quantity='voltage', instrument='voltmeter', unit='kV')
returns 9.25 kV
